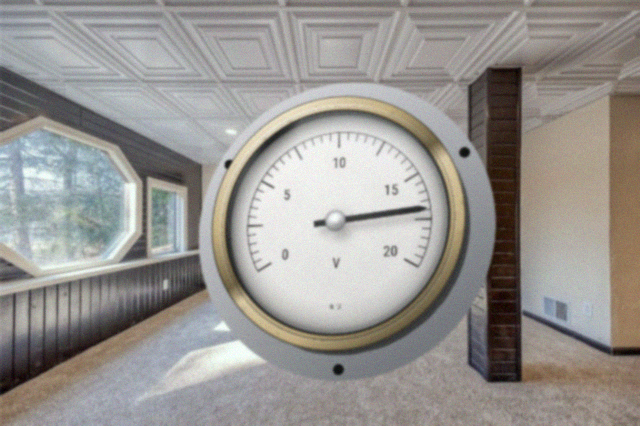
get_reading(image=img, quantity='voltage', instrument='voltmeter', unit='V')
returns 17 V
